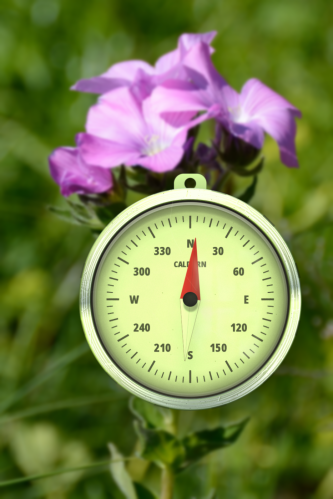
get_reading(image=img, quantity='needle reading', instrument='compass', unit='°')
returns 5 °
